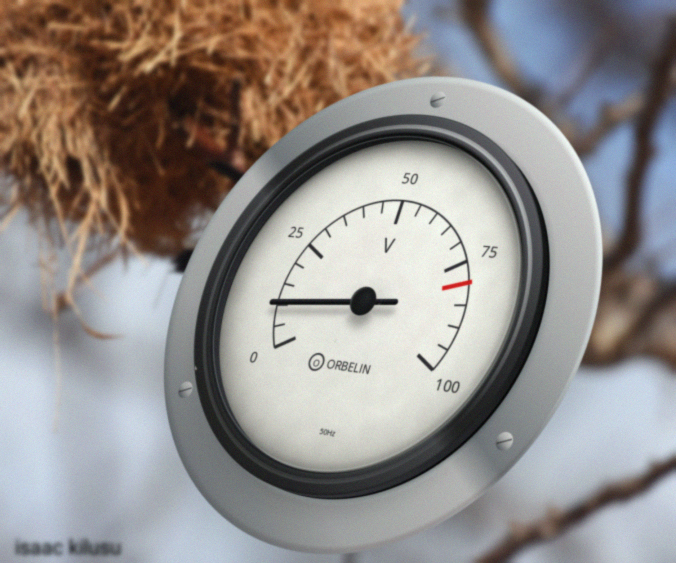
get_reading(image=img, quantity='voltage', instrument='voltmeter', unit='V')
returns 10 V
